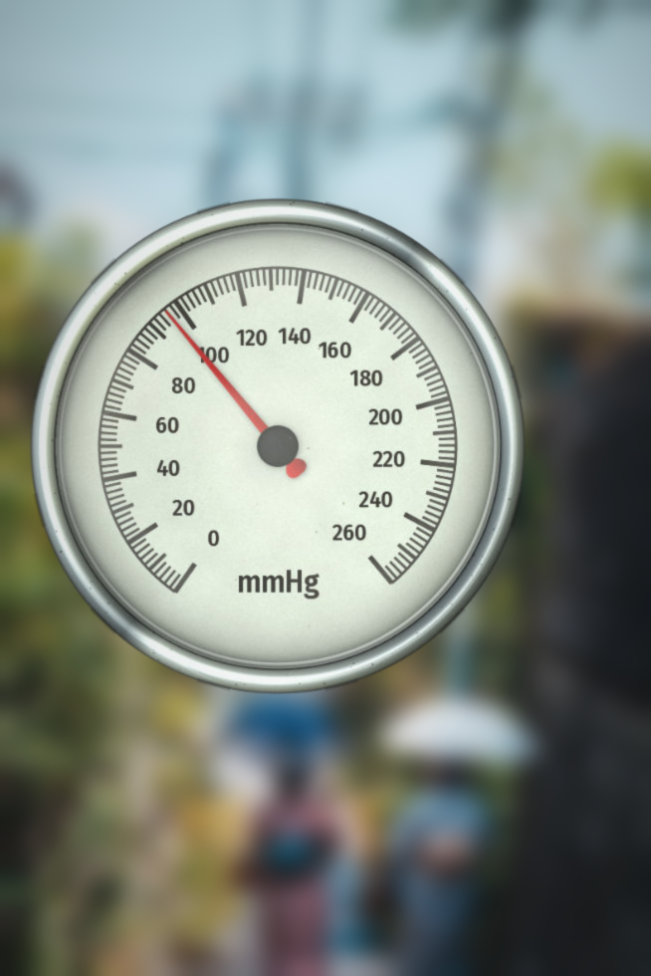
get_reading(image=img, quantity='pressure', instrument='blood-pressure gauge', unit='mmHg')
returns 96 mmHg
